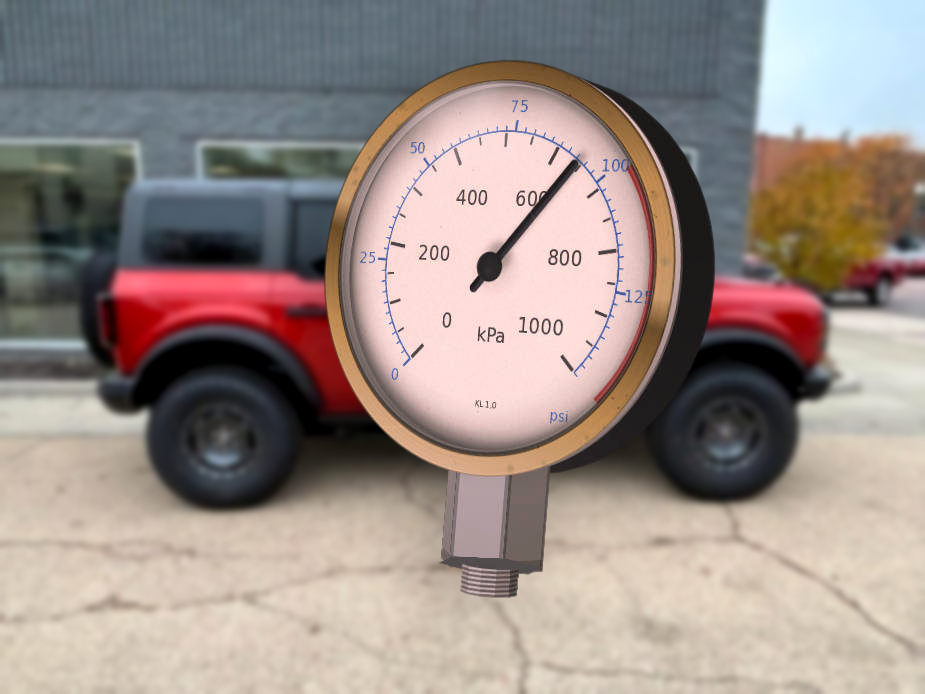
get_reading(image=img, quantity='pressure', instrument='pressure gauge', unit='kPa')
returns 650 kPa
